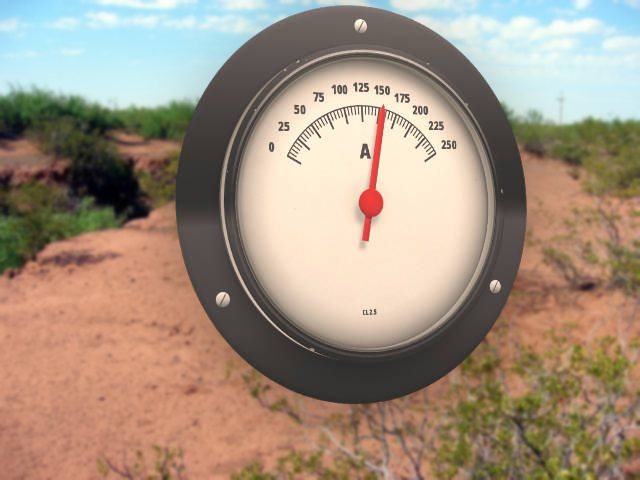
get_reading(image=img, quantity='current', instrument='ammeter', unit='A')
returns 150 A
